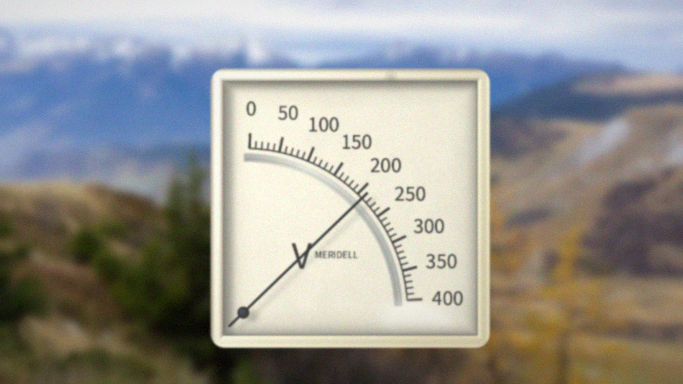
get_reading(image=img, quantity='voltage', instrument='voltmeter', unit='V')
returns 210 V
